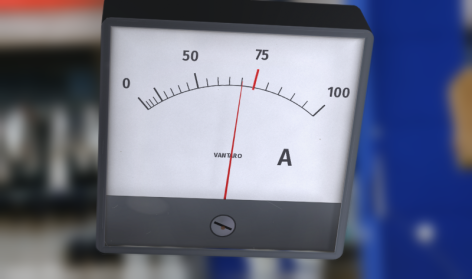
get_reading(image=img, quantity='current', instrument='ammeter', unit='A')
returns 70 A
